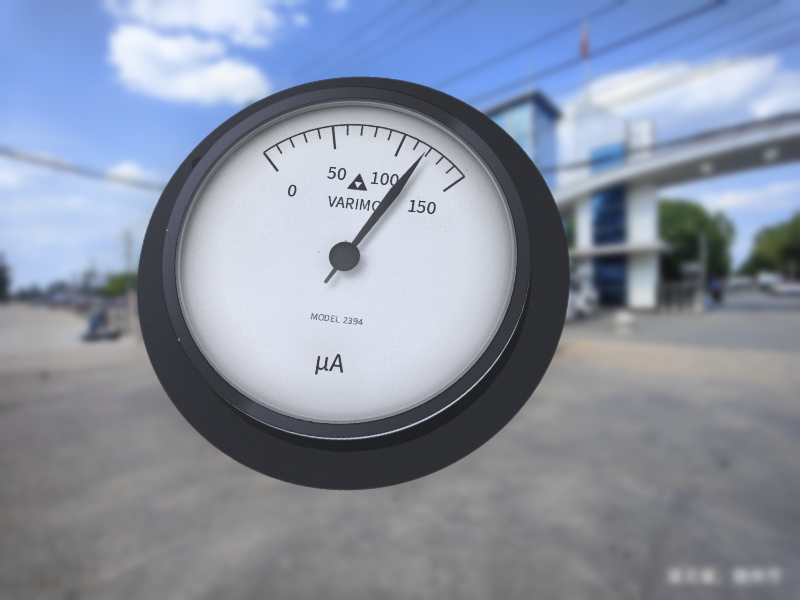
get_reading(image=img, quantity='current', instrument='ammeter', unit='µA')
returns 120 µA
